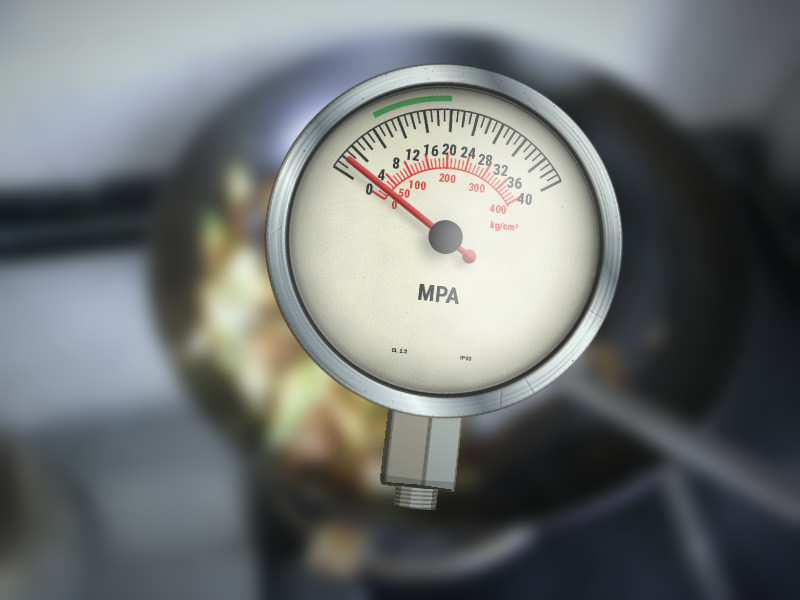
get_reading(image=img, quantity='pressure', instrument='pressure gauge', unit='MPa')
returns 2 MPa
